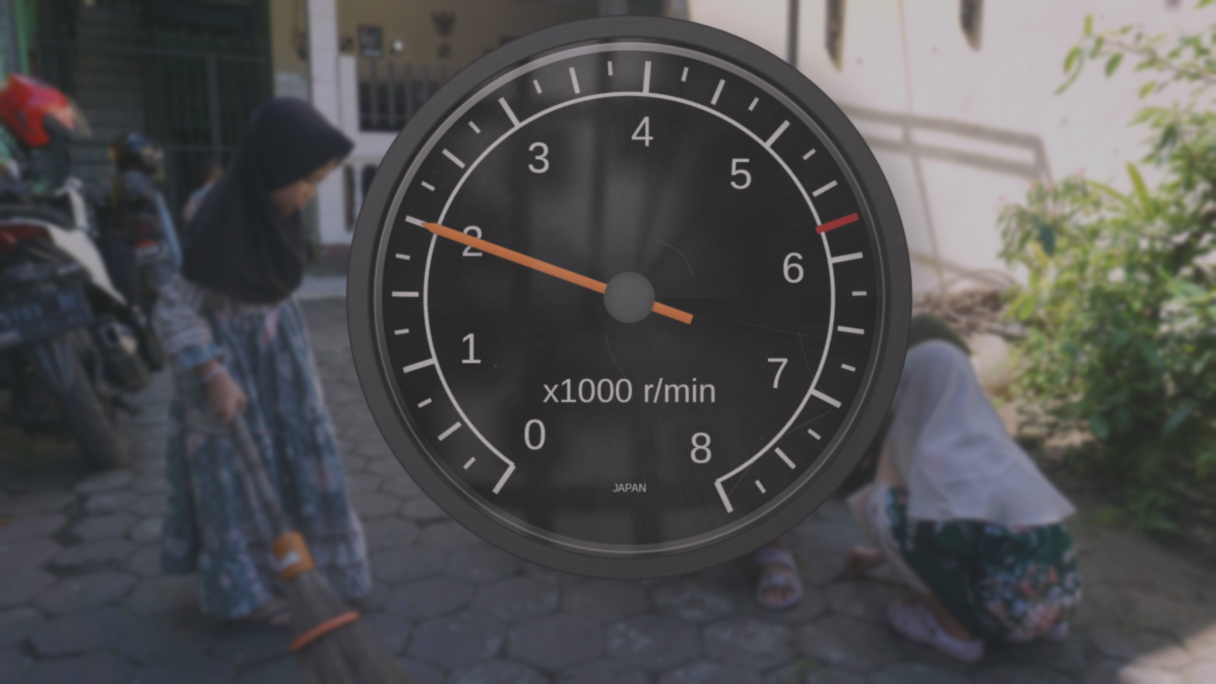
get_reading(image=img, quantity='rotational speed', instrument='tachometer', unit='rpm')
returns 2000 rpm
